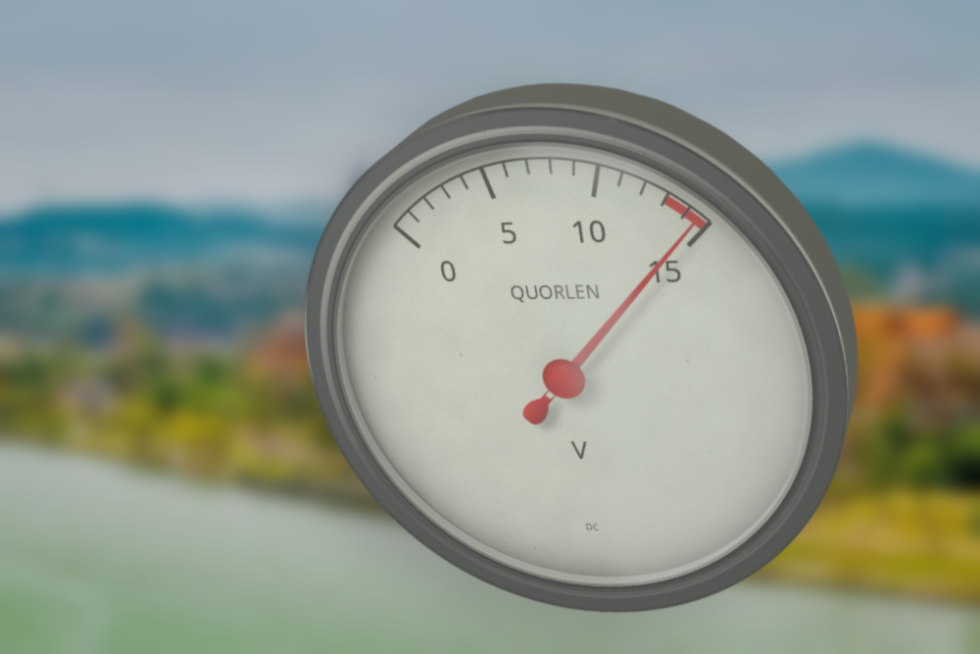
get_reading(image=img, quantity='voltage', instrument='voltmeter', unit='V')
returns 14.5 V
